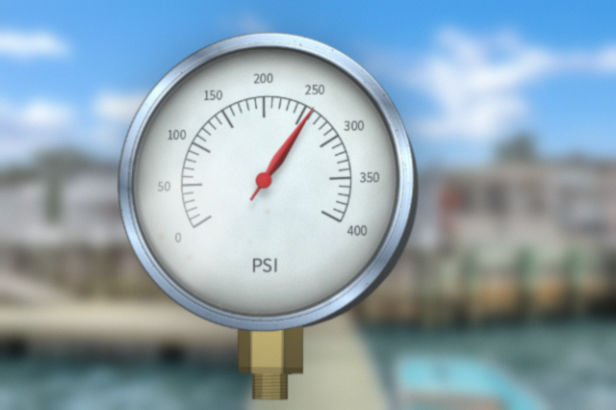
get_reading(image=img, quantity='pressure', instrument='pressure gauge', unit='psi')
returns 260 psi
